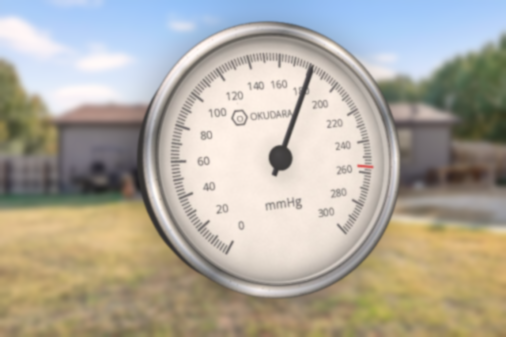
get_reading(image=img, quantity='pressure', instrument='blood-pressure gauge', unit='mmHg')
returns 180 mmHg
